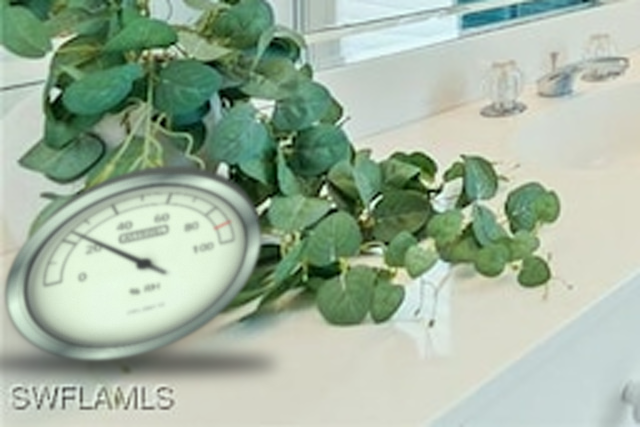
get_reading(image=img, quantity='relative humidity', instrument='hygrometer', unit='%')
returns 25 %
